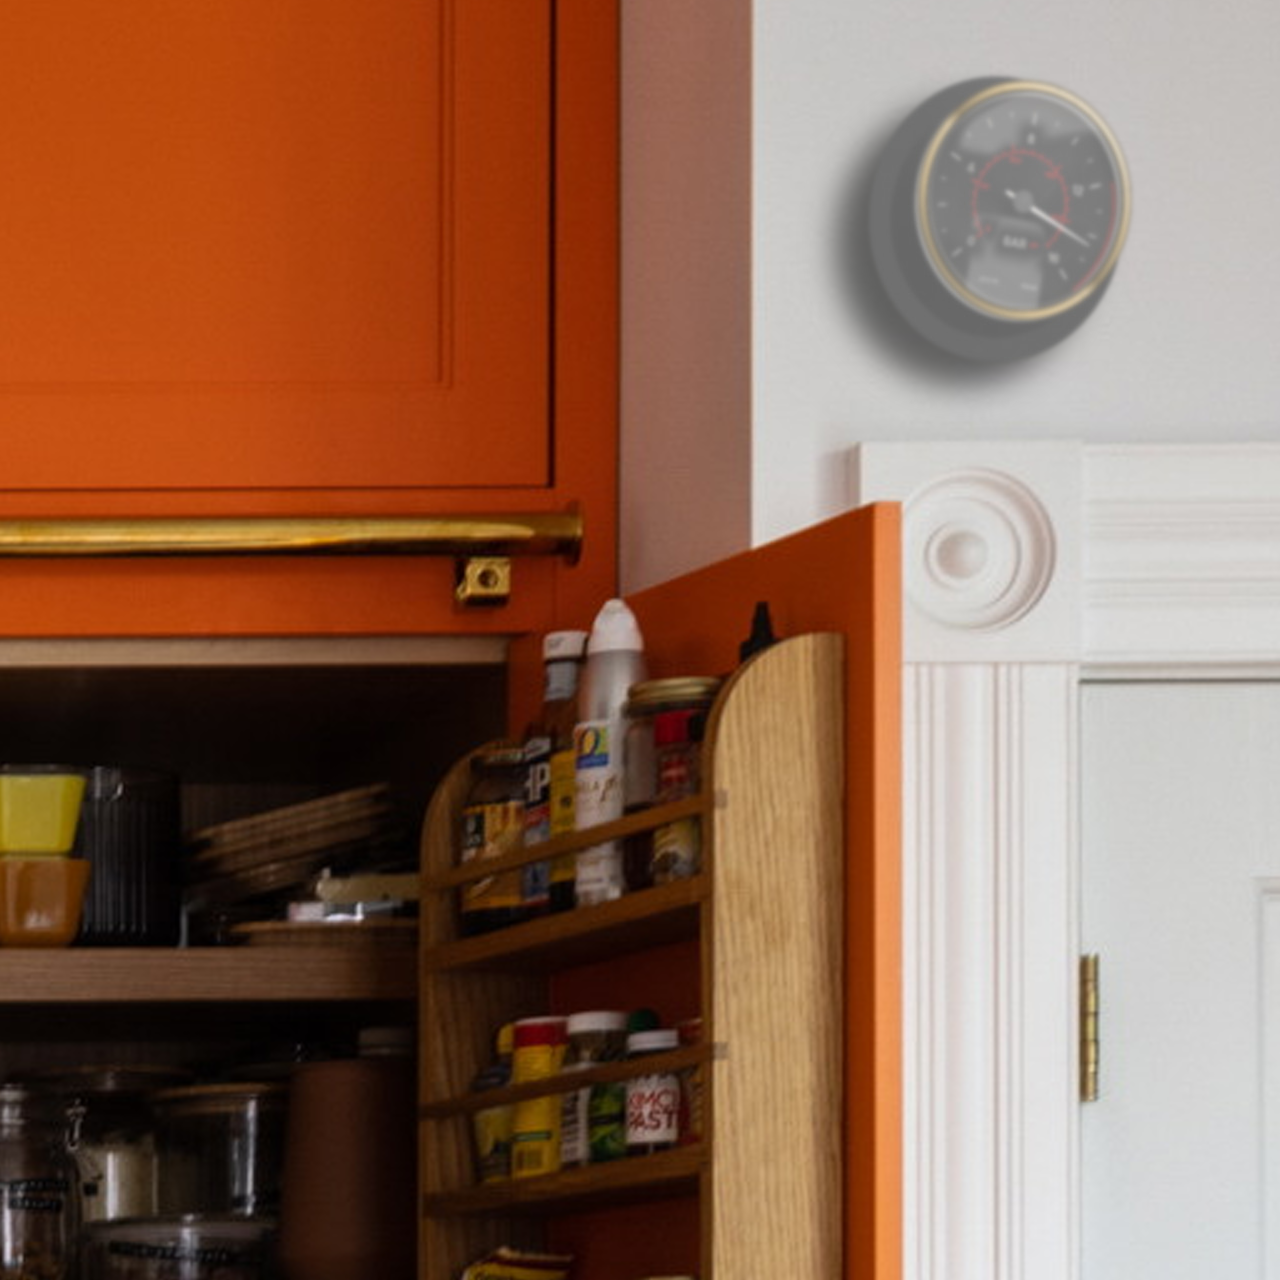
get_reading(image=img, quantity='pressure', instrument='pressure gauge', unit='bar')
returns 14.5 bar
